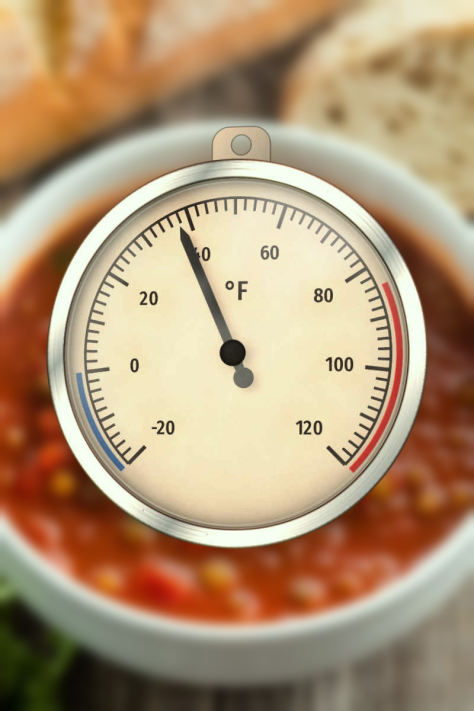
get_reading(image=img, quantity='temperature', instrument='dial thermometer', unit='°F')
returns 38 °F
